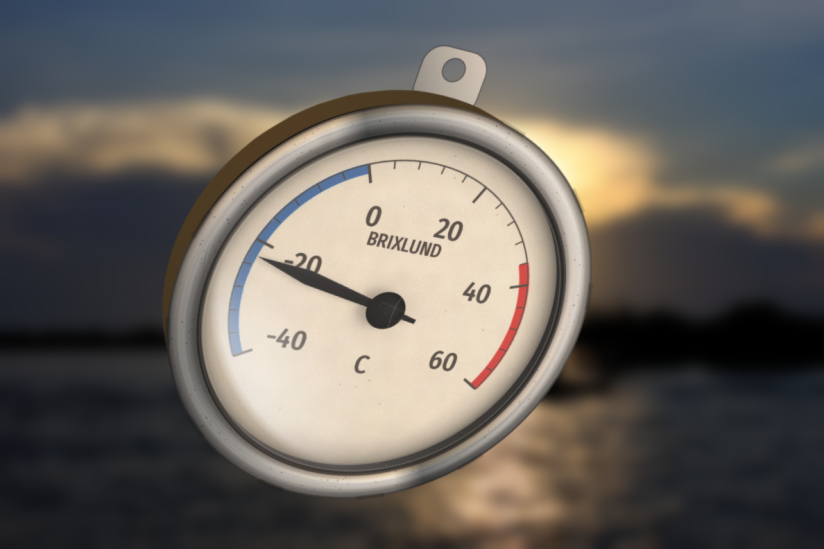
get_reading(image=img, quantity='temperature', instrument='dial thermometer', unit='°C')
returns -22 °C
